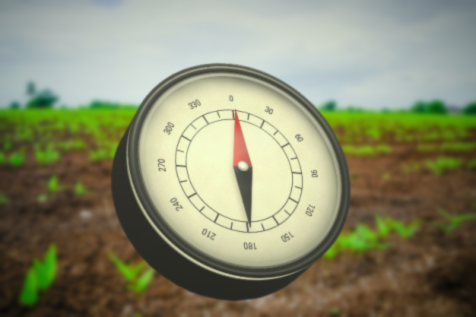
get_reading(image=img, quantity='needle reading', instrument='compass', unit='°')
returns 0 °
